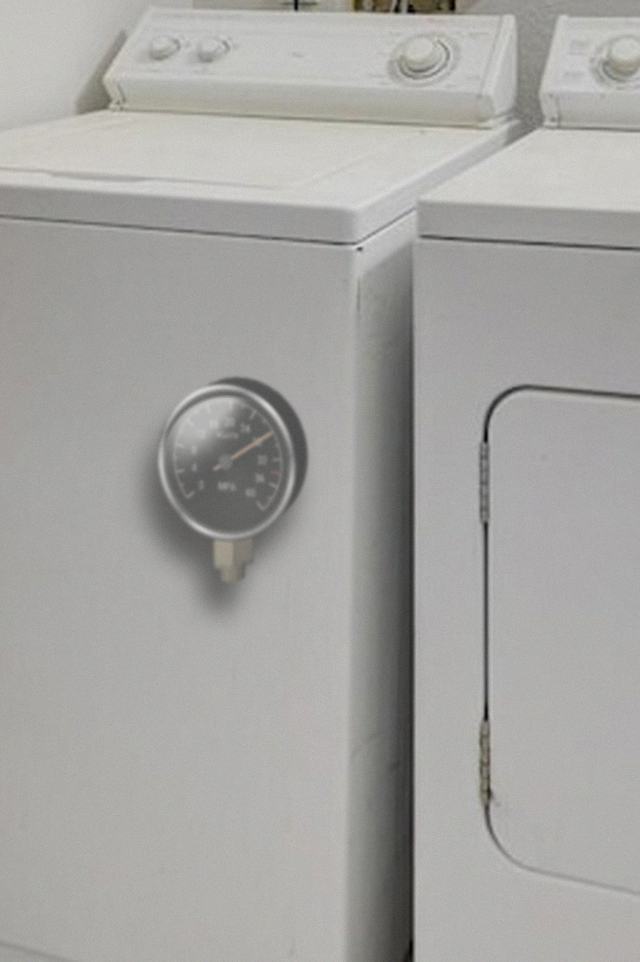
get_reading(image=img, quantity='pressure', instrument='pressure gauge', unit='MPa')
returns 28 MPa
